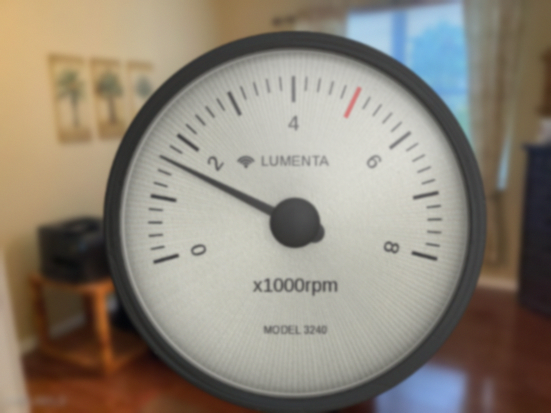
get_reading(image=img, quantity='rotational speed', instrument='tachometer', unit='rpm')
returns 1600 rpm
